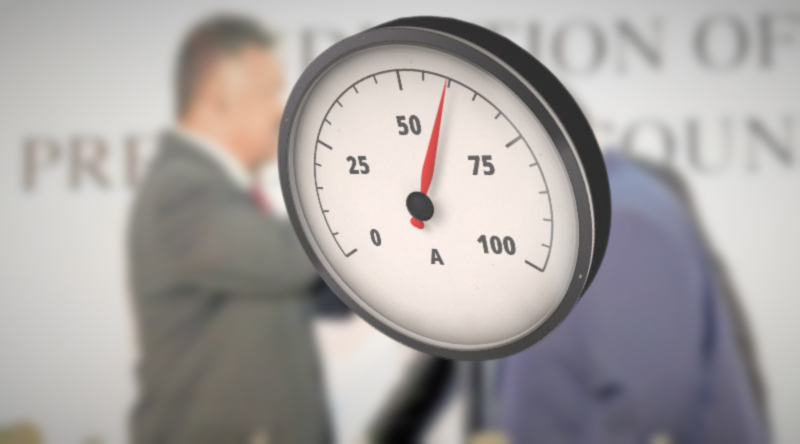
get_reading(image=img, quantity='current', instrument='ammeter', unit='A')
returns 60 A
